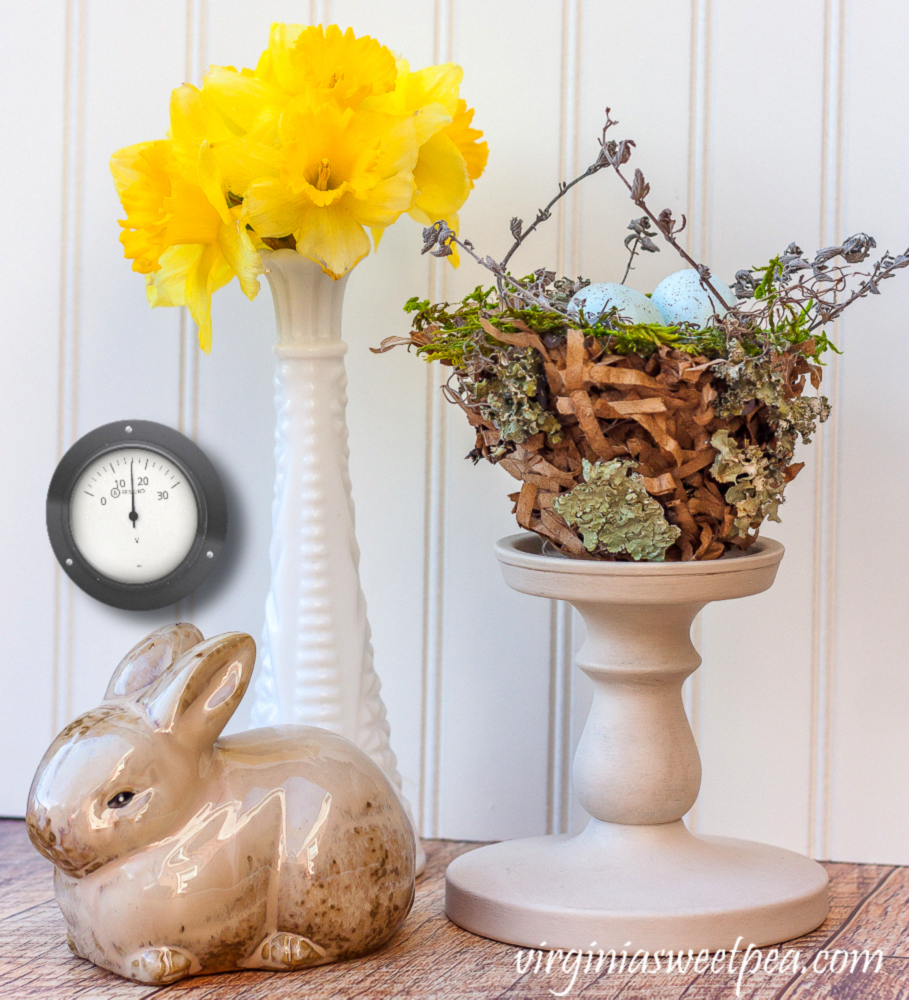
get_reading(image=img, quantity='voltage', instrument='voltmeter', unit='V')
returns 16 V
